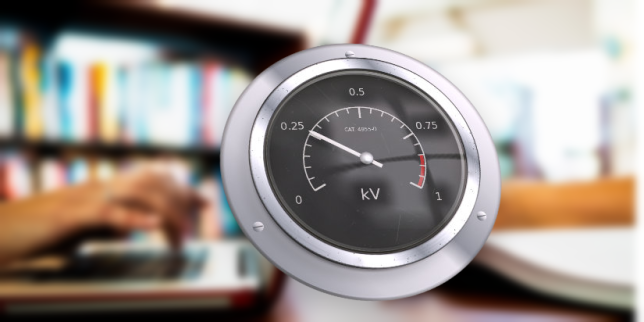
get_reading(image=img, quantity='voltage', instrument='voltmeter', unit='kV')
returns 0.25 kV
